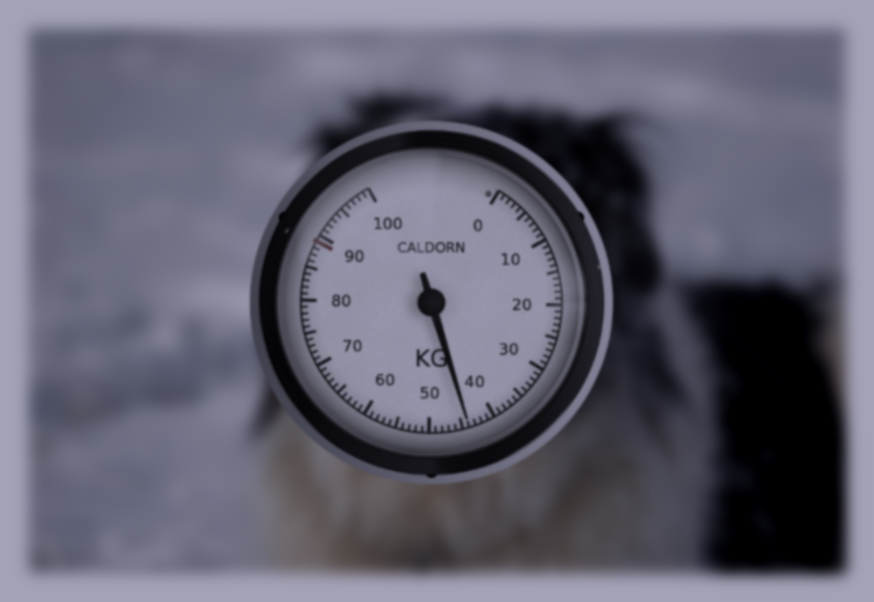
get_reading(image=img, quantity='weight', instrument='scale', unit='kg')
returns 44 kg
